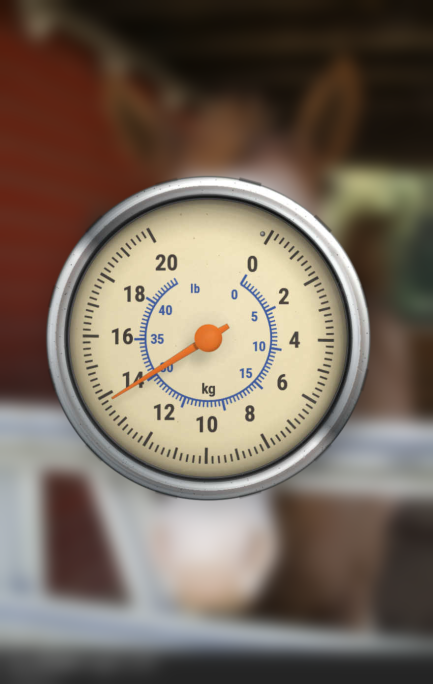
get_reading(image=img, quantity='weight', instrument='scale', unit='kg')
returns 13.8 kg
